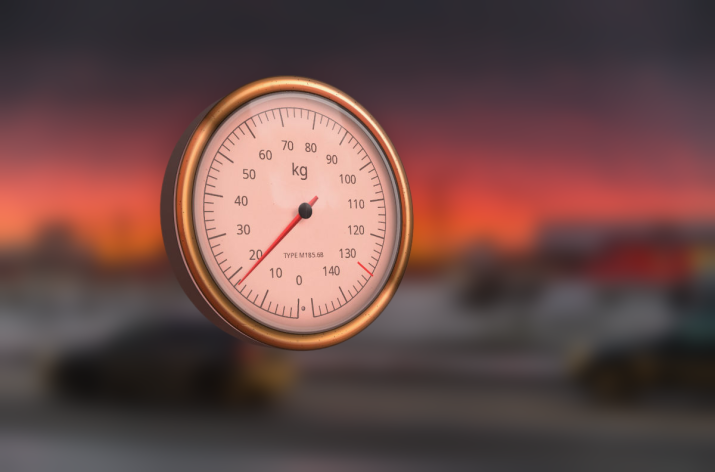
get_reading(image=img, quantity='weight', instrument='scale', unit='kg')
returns 18 kg
